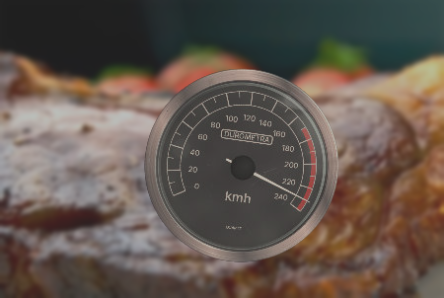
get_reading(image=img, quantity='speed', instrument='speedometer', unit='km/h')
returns 230 km/h
